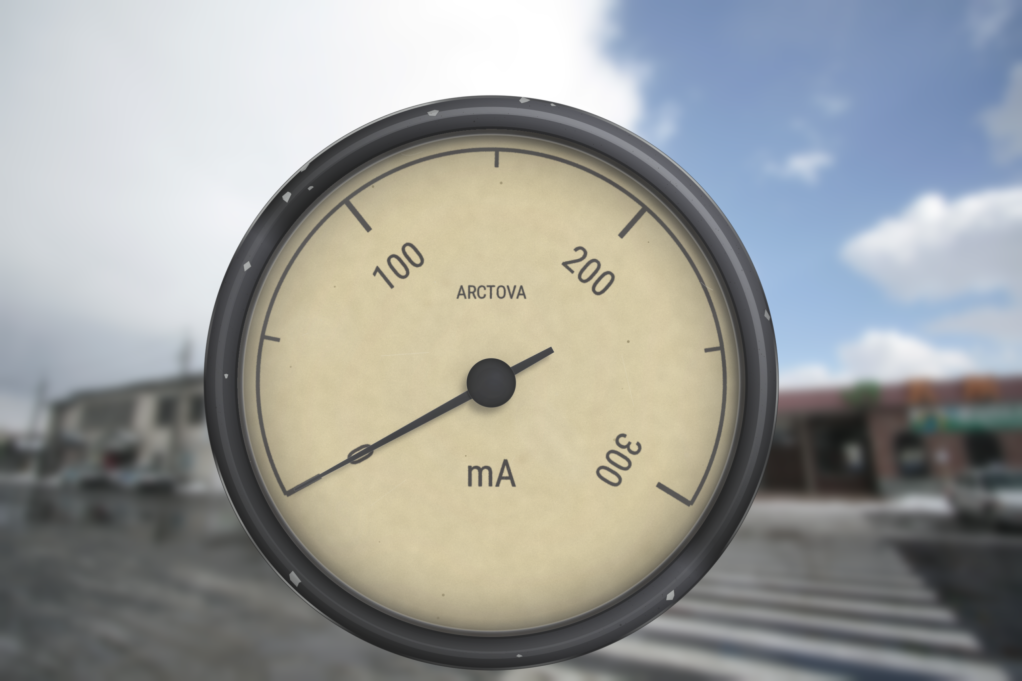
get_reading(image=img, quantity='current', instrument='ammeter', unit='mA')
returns 0 mA
